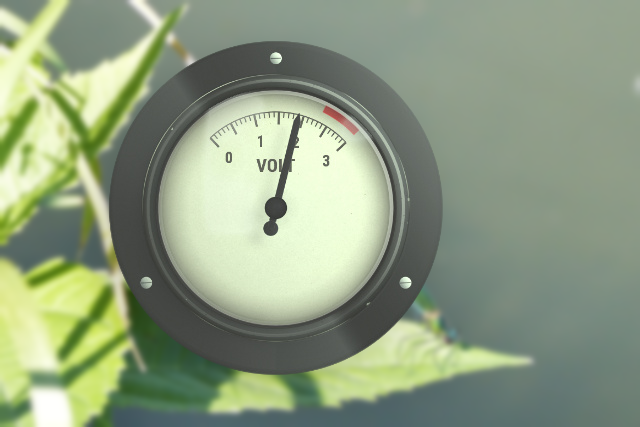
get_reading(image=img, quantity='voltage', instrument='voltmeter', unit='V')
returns 1.9 V
